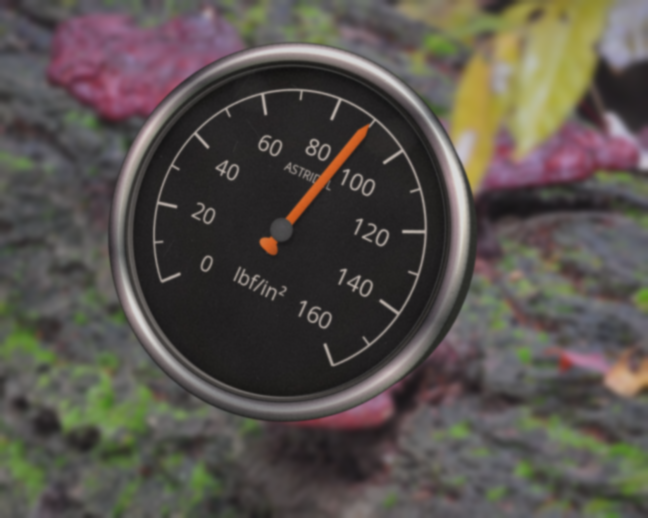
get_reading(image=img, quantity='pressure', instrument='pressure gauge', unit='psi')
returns 90 psi
